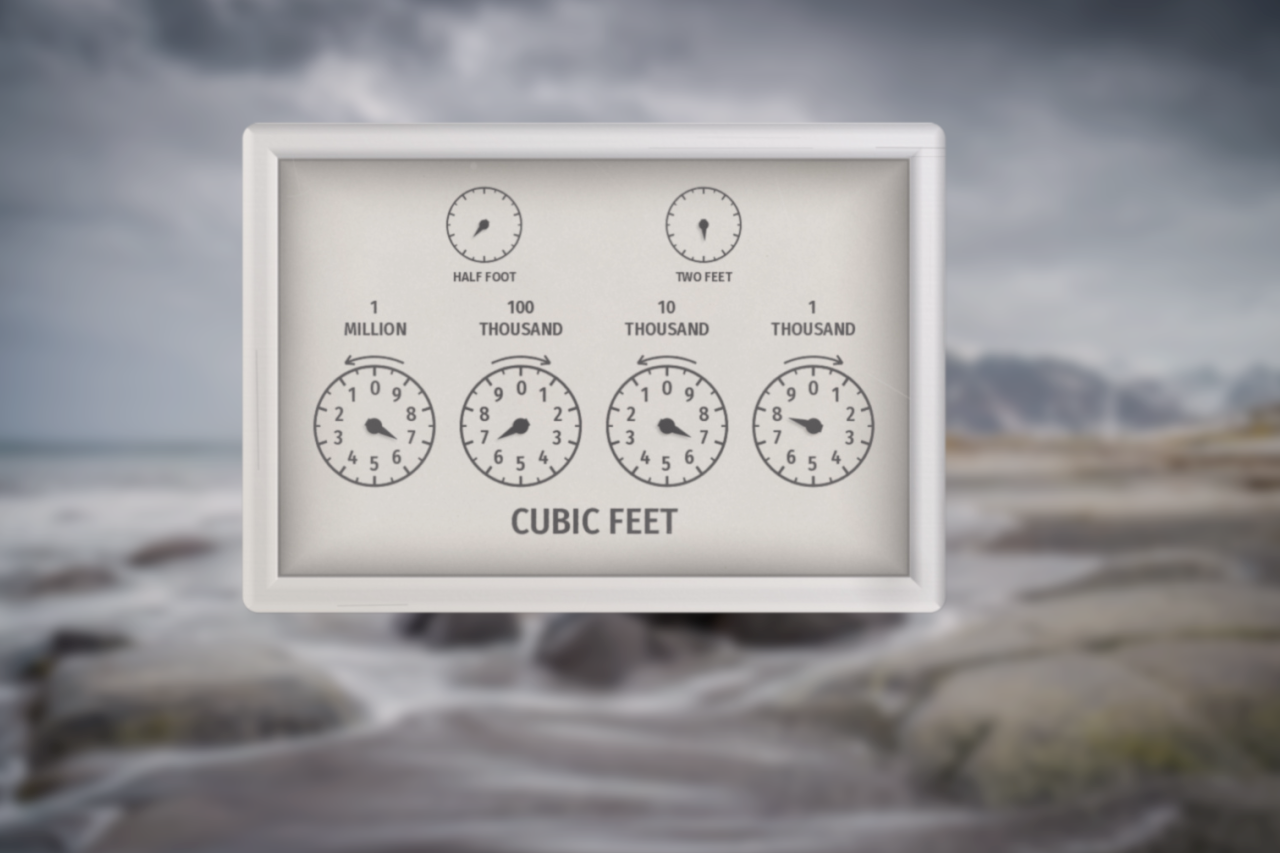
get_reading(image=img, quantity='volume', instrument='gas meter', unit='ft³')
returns 666800 ft³
